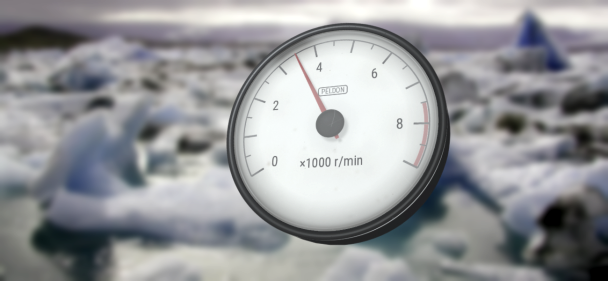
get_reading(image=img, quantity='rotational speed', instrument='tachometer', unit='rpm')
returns 3500 rpm
